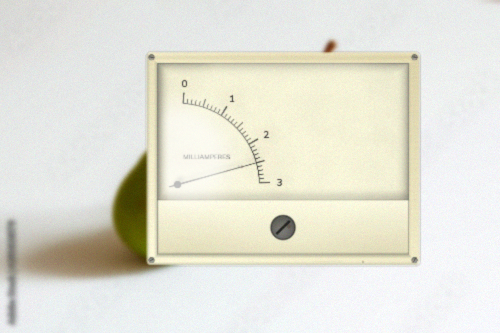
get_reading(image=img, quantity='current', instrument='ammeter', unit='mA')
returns 2.5 mA
